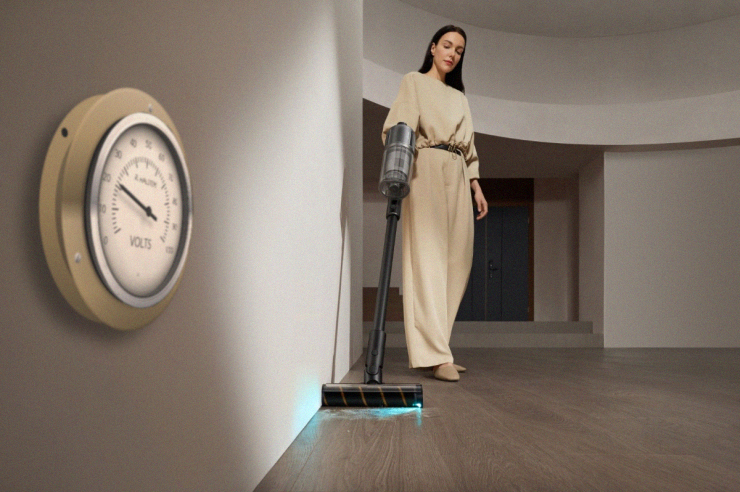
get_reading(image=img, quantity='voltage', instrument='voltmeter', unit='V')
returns 20 V
